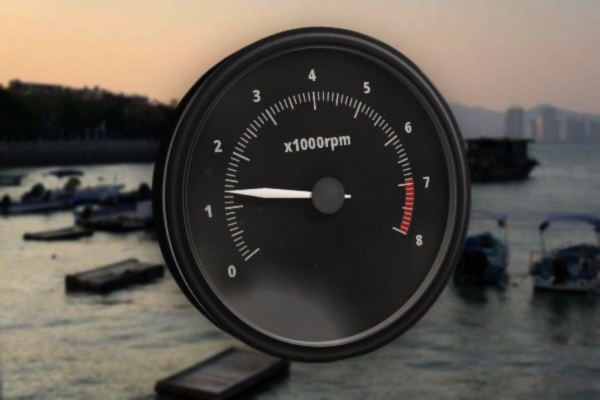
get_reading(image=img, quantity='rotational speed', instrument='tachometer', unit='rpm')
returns 1300 rpm
